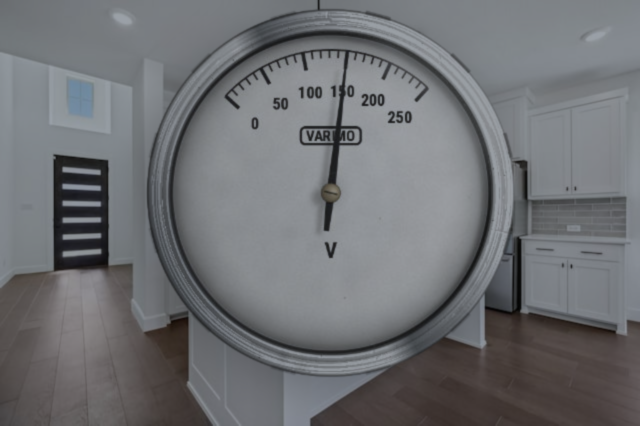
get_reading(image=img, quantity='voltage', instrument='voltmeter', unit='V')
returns 150 V
